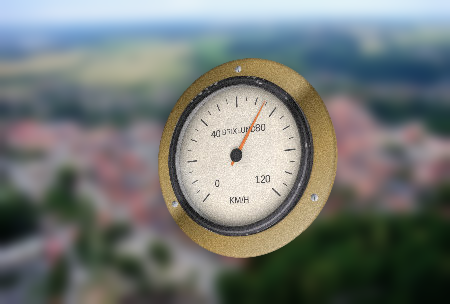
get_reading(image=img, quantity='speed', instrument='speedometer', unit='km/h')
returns 75 km/h
